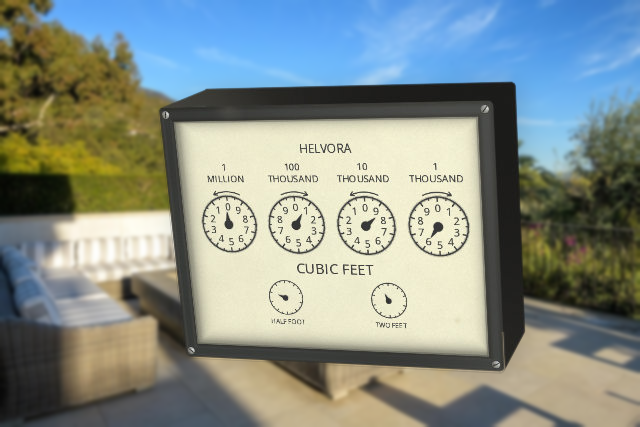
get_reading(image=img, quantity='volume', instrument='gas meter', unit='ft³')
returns 8600 ft³
